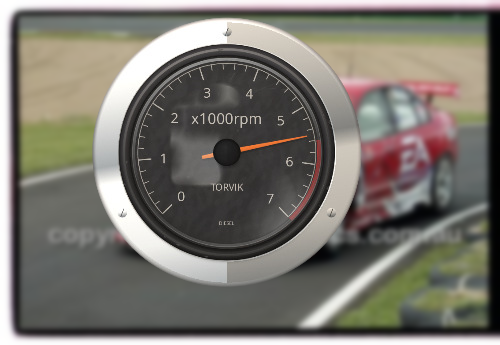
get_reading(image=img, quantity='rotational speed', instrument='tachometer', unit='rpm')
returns 5500 rpm
